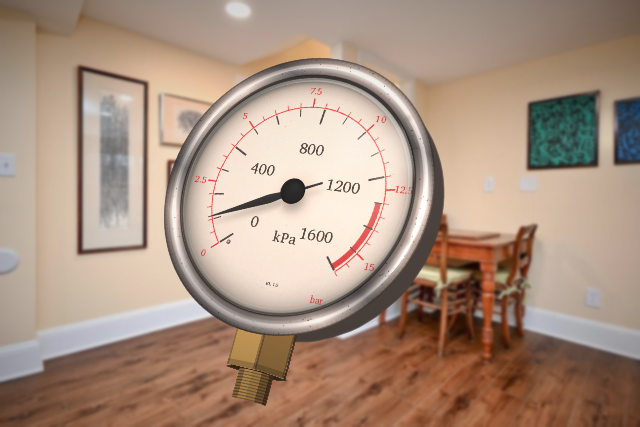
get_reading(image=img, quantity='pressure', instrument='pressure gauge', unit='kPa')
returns 100 kPa
